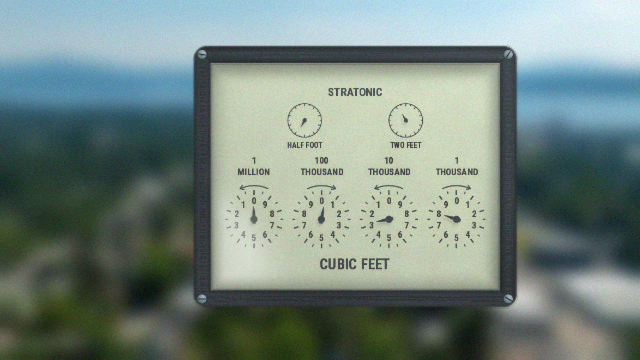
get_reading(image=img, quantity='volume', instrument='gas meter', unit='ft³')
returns 2800 ft³
